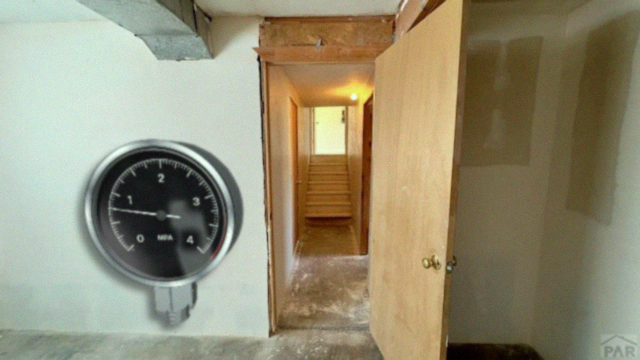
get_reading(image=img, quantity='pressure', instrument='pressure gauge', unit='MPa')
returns 0.75 MPa
